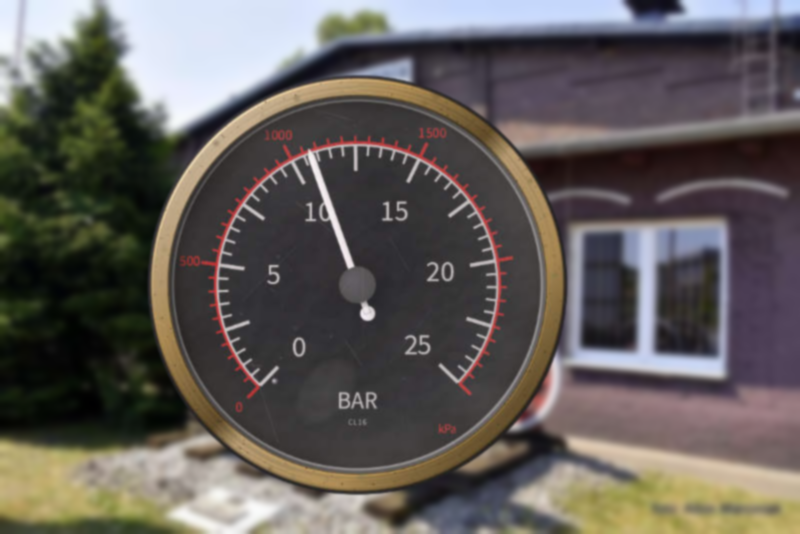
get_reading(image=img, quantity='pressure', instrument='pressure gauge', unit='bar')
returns 10.75 bar
